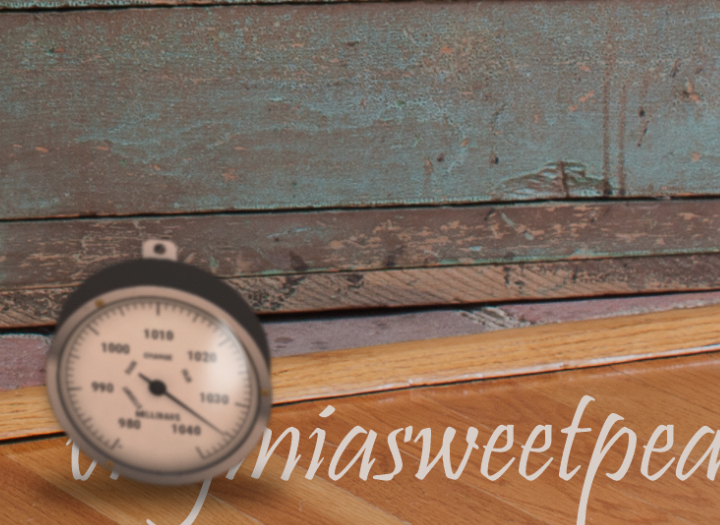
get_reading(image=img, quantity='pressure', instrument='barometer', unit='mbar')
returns 1035 mbar
